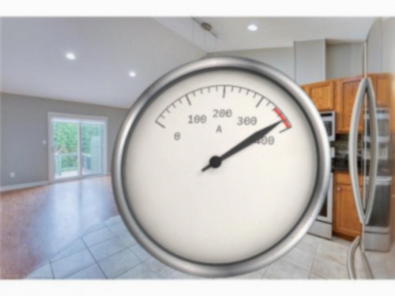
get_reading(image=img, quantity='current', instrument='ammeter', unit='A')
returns 380 A
